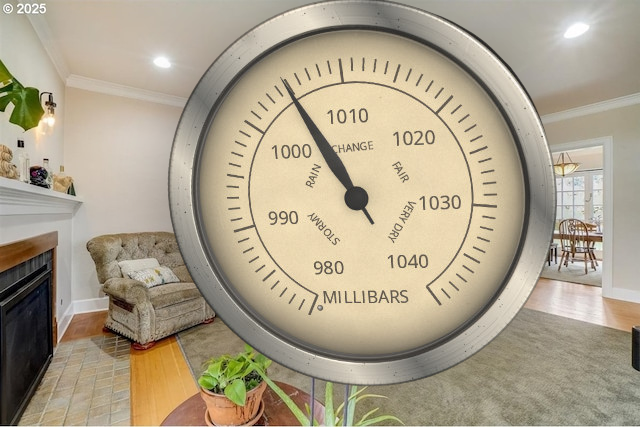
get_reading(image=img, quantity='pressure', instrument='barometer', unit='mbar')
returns 1005 mbar
